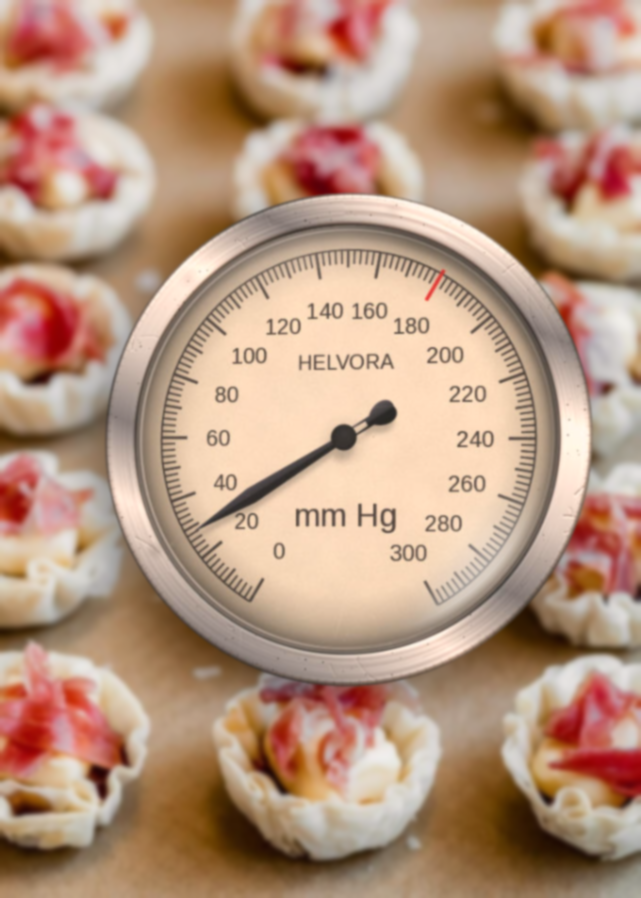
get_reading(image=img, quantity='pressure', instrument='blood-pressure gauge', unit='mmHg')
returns 28 mmHg
